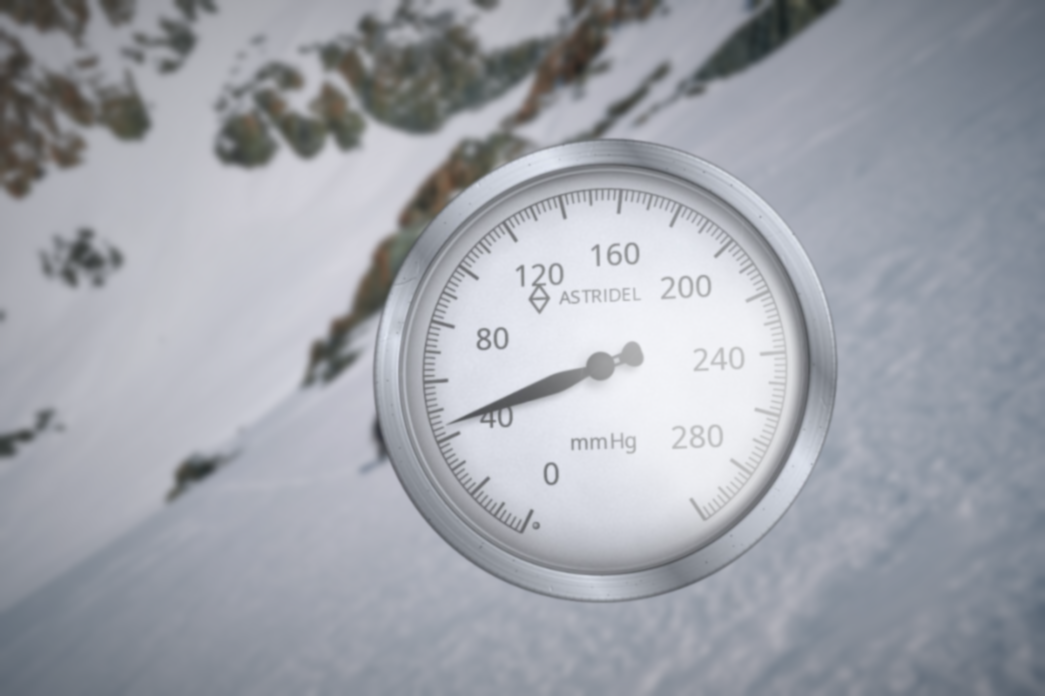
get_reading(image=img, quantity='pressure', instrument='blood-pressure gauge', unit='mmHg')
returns 44 mmHg
